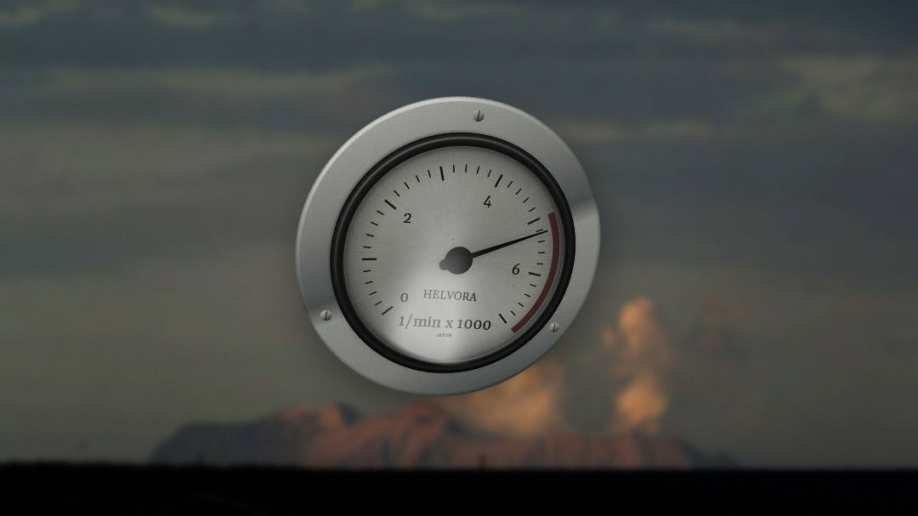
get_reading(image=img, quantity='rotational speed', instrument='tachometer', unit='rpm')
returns 5200 rpm
